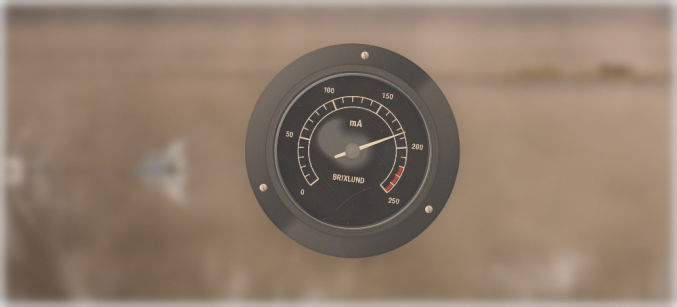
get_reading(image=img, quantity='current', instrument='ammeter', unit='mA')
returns 185 mA
